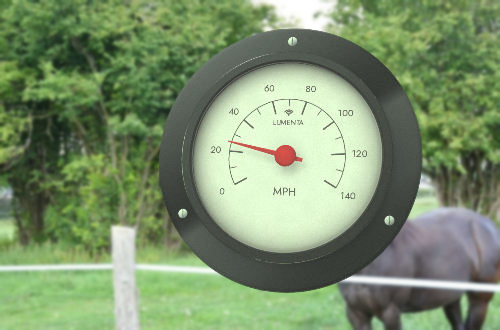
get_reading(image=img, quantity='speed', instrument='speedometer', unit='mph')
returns 25 mph
